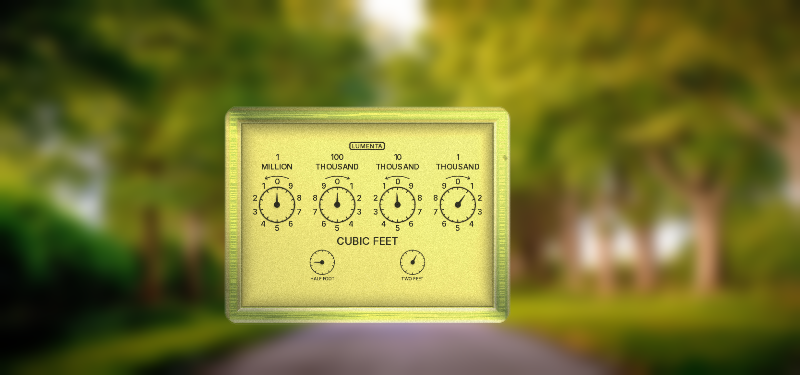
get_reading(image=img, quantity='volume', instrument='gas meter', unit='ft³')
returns 100 ft³
